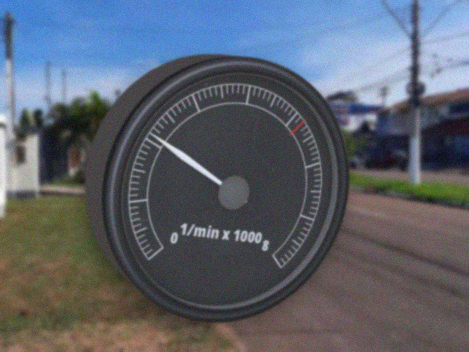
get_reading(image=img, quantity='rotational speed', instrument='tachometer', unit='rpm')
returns 2100 rpm
